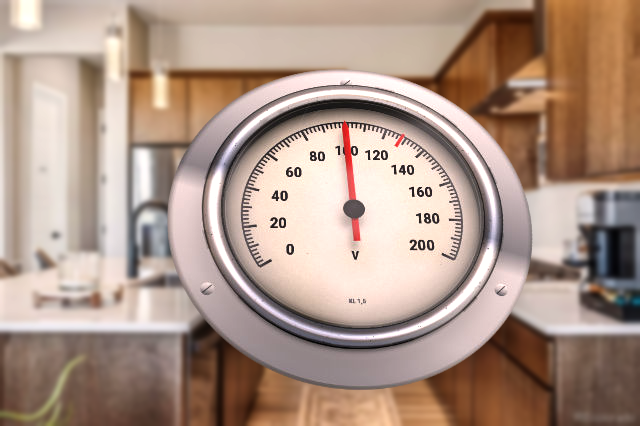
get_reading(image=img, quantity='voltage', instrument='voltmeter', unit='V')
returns 100 V
